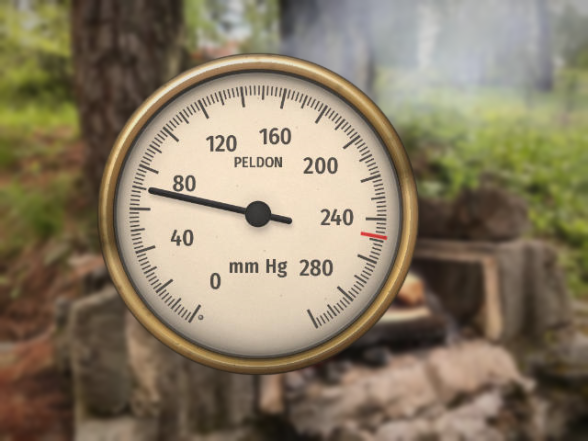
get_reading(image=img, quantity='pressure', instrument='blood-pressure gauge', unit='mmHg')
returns 70 mmHg
